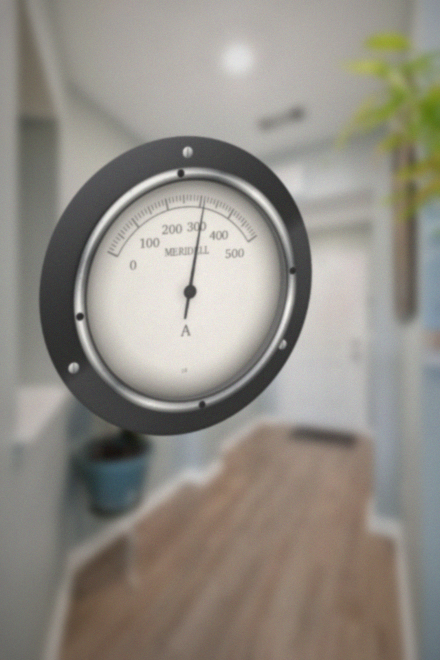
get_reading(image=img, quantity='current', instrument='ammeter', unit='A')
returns 300 A
